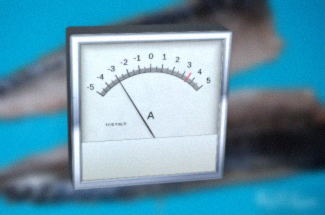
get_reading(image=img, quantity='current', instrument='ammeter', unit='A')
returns -3 A
